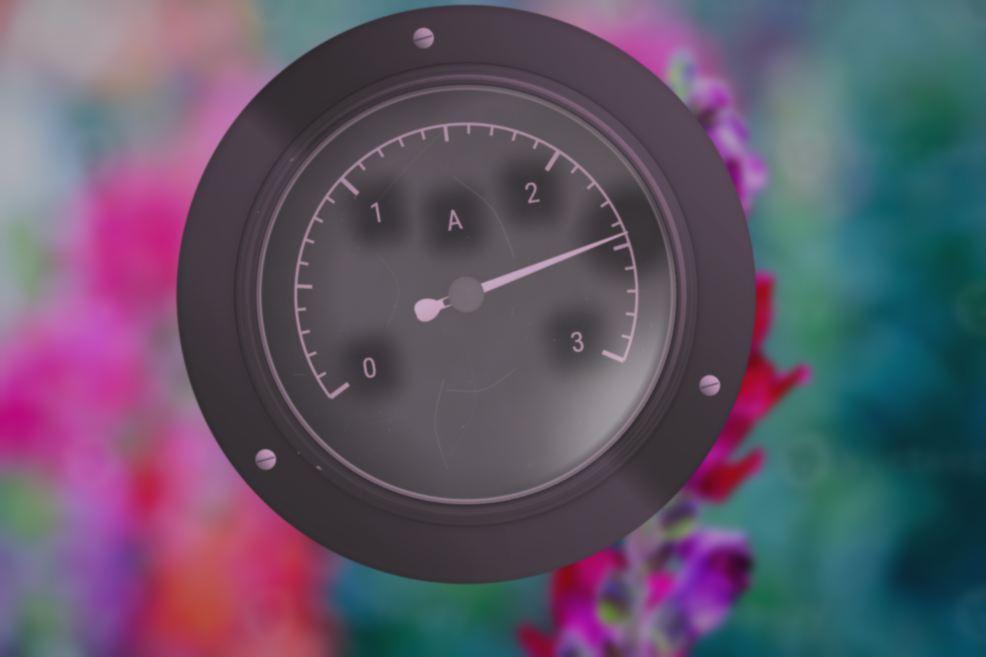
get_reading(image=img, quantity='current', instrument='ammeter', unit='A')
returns 2.45 A
